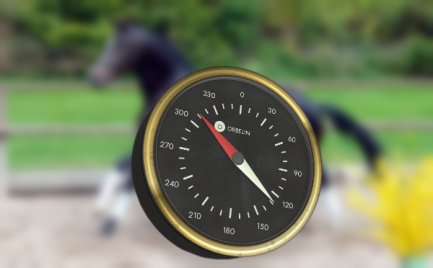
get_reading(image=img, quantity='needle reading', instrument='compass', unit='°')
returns 310 °
